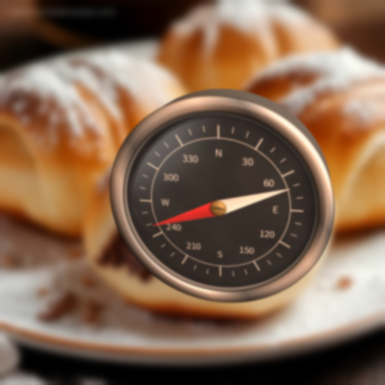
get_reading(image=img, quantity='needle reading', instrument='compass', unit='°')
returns 250 °
